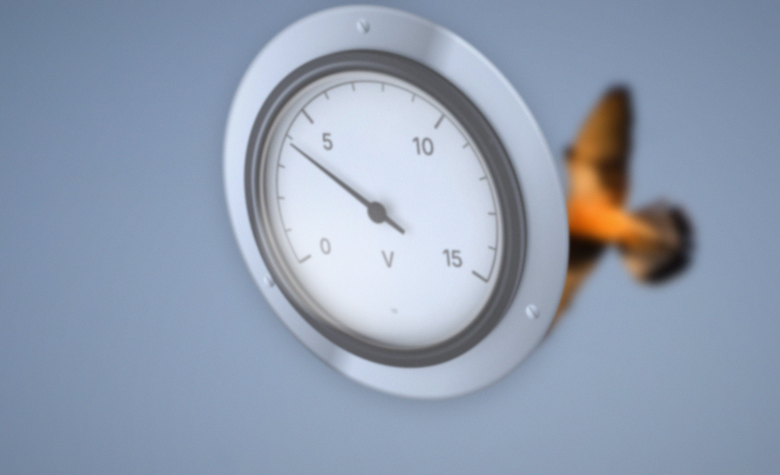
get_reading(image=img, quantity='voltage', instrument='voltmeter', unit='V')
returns 4 V
